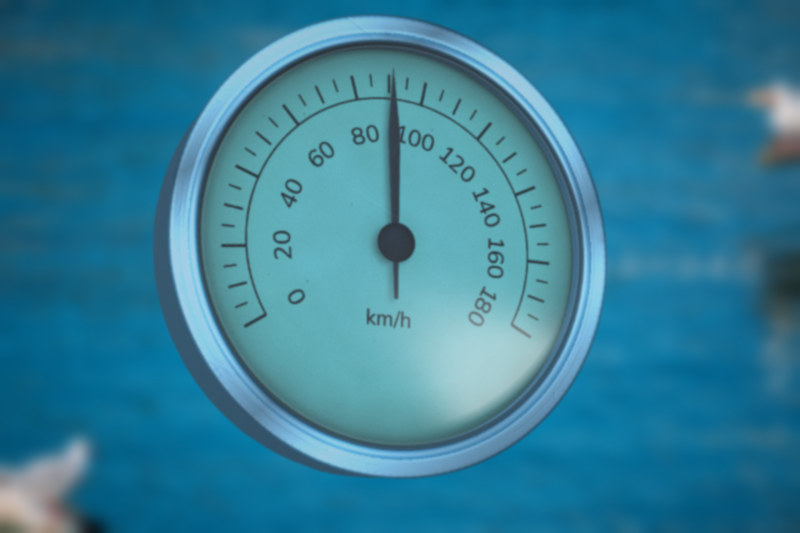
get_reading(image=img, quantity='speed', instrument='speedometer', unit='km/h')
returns 90 km/h
